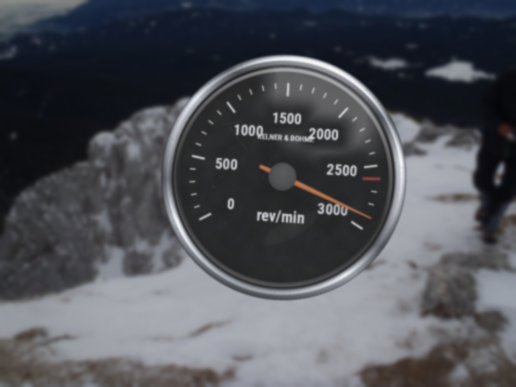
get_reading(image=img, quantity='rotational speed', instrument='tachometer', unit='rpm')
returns 2900 rpm
